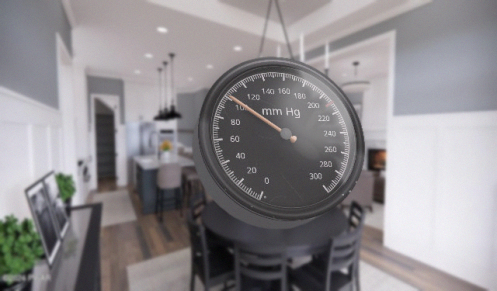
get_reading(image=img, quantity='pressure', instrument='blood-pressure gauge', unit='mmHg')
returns 100 mmHg
